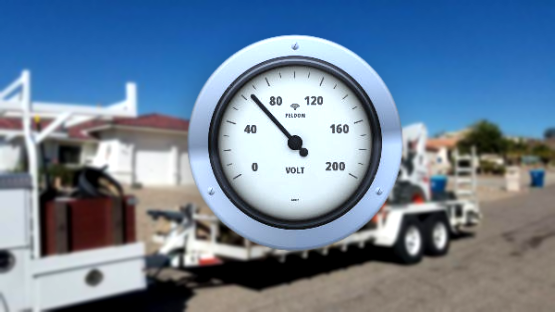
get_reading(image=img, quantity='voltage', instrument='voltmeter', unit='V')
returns 65 V
